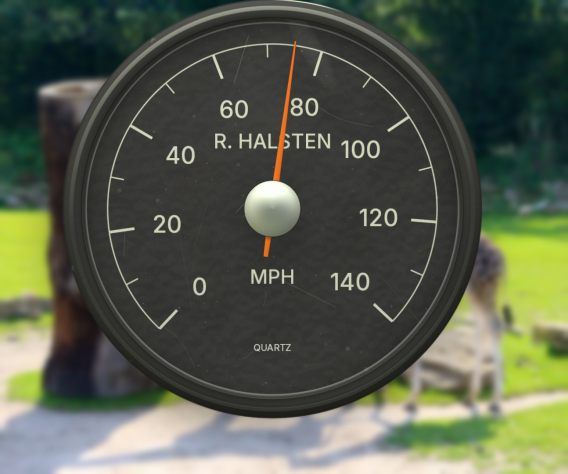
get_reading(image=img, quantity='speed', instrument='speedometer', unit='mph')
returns 75 mph
